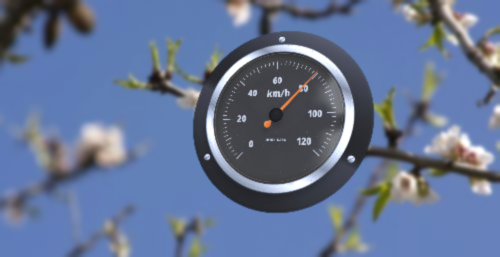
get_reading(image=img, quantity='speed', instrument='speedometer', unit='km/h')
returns 80 km/h
